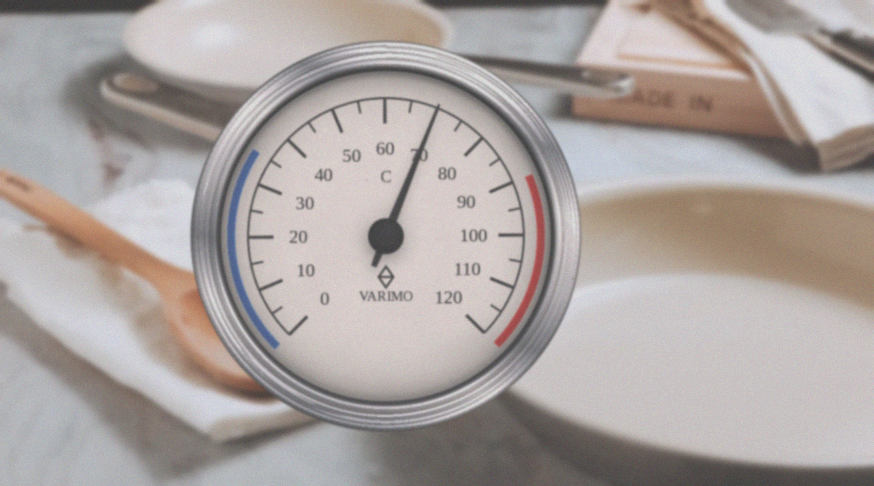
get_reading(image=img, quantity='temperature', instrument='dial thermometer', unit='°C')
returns 70 °C
